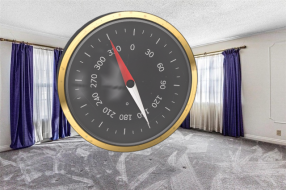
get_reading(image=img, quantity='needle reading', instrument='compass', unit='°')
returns 330 °
